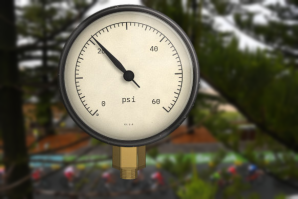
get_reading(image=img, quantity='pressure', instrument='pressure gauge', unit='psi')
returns 21 psi
